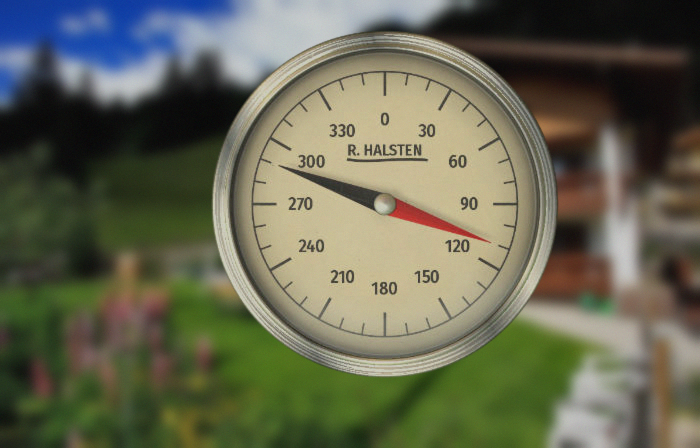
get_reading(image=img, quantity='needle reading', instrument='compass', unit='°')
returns 110 °
